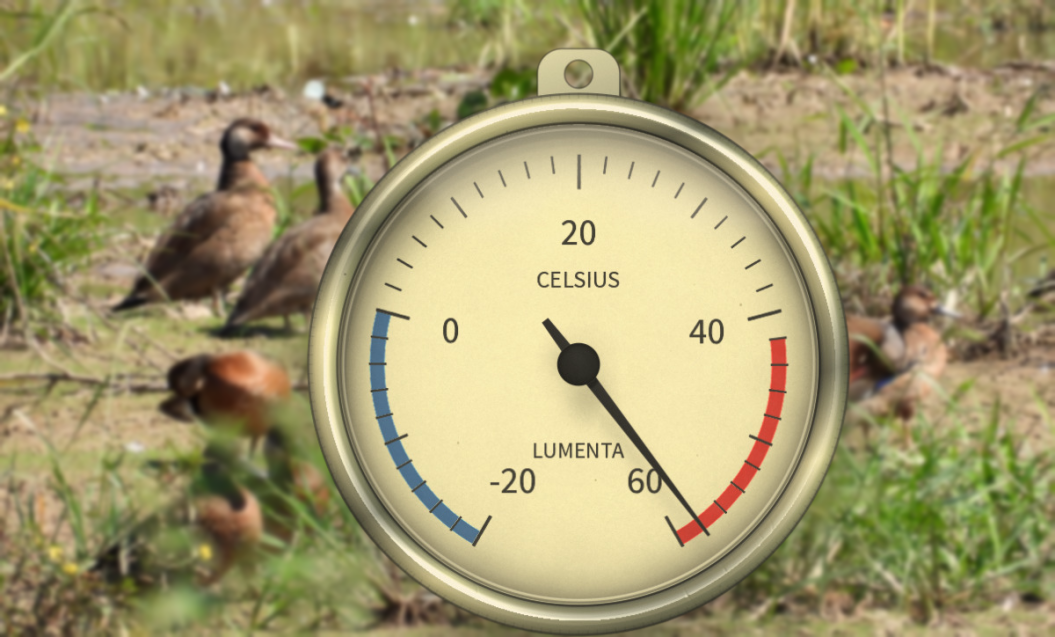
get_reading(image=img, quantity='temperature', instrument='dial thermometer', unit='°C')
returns 58 °C
